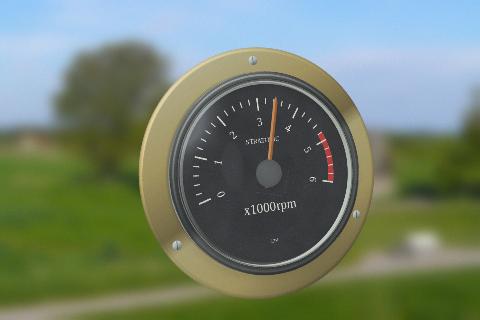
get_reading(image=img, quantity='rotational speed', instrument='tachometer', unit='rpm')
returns 3400 rpm
